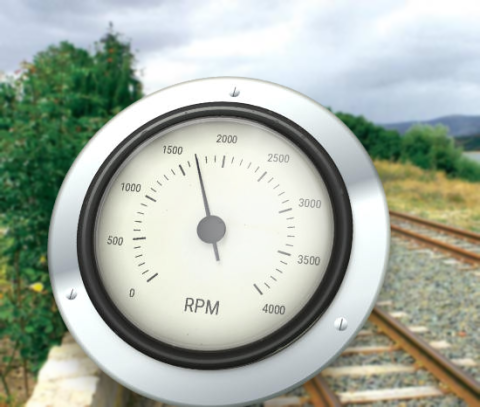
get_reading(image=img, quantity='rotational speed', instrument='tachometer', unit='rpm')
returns 1700 rpm
